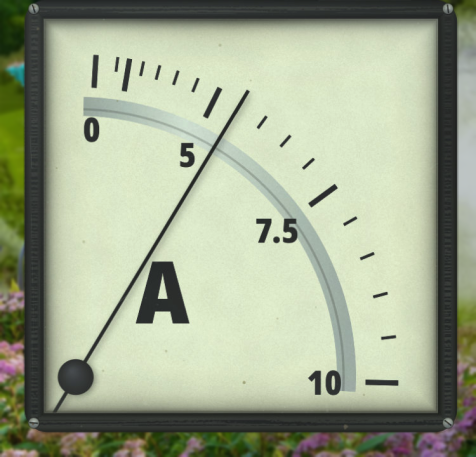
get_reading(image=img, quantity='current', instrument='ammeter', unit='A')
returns 5.5 A
